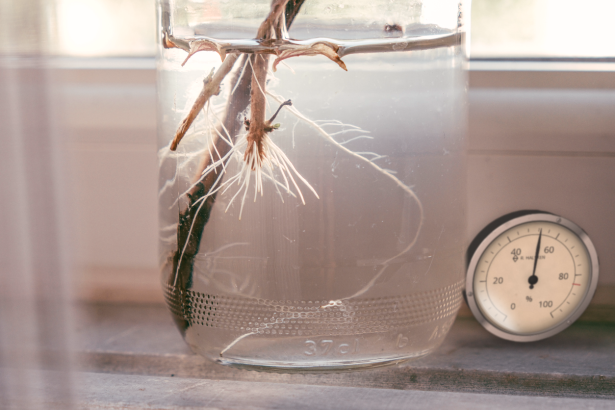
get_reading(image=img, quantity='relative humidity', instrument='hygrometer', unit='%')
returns 52 %
